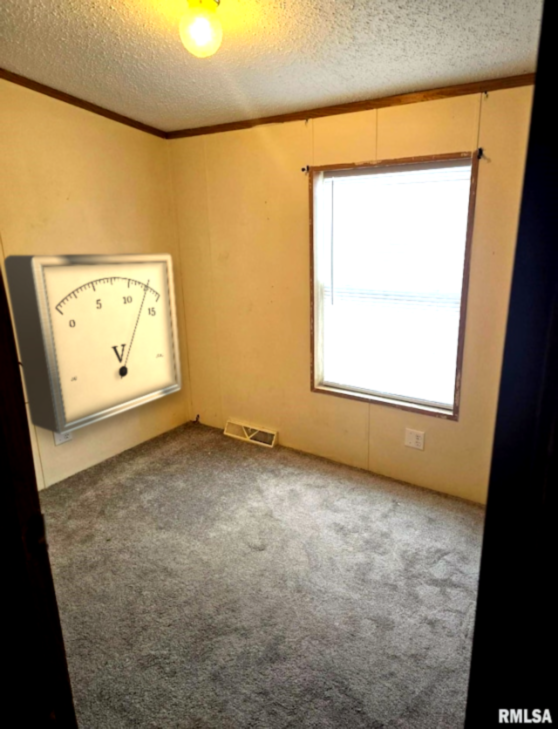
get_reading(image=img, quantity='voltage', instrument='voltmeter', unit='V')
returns 12.5 V
